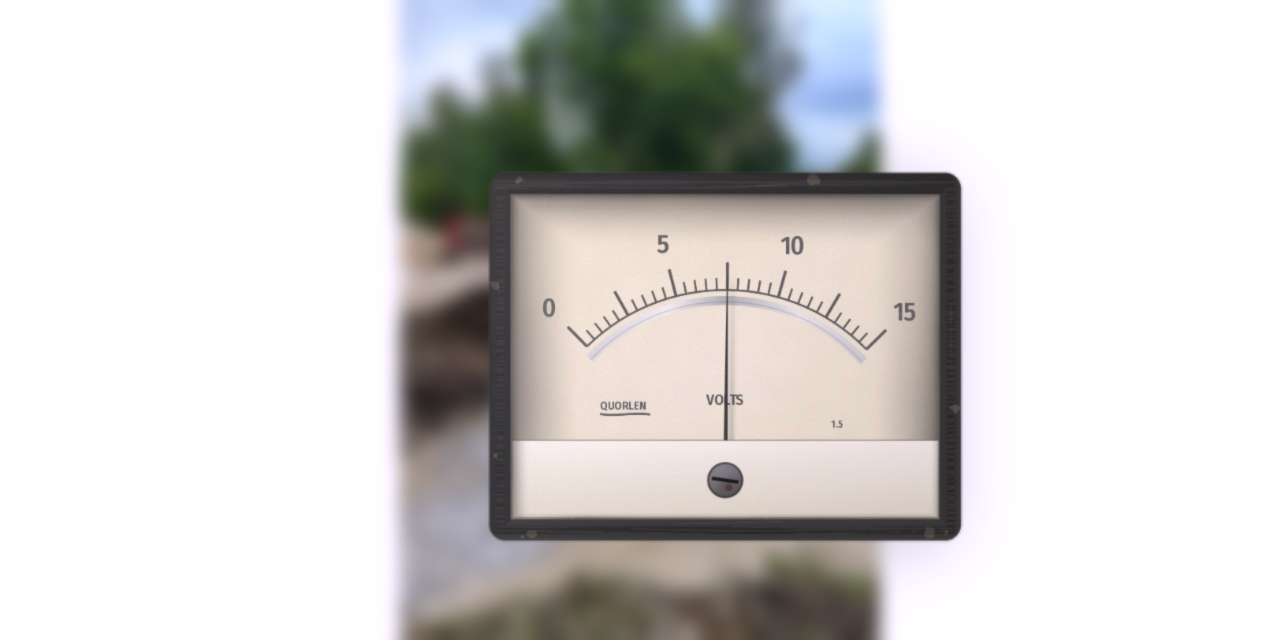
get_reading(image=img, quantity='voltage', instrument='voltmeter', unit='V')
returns 7.5 V
